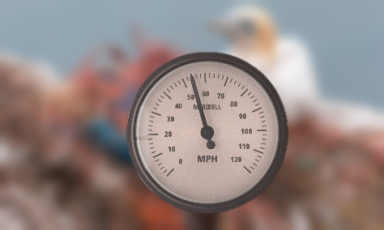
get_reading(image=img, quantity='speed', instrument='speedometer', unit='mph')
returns 54 mph
